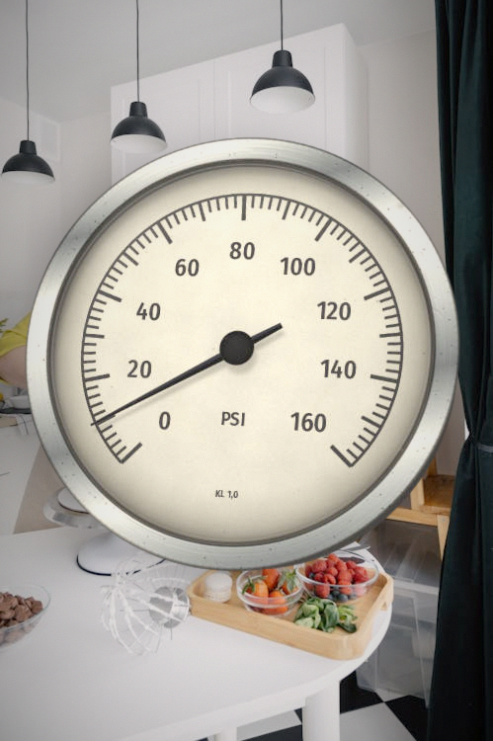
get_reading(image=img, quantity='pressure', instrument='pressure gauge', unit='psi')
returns 10 psi
